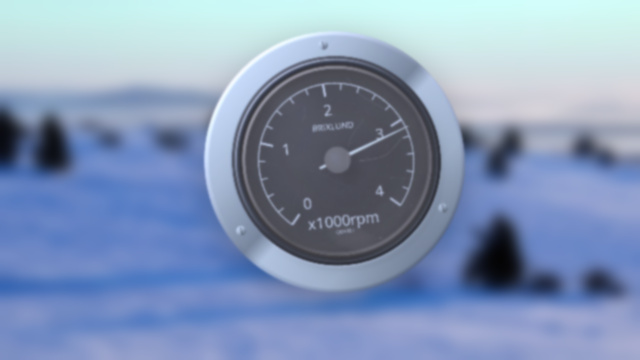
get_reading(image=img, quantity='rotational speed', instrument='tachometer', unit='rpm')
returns 3100 rpm
